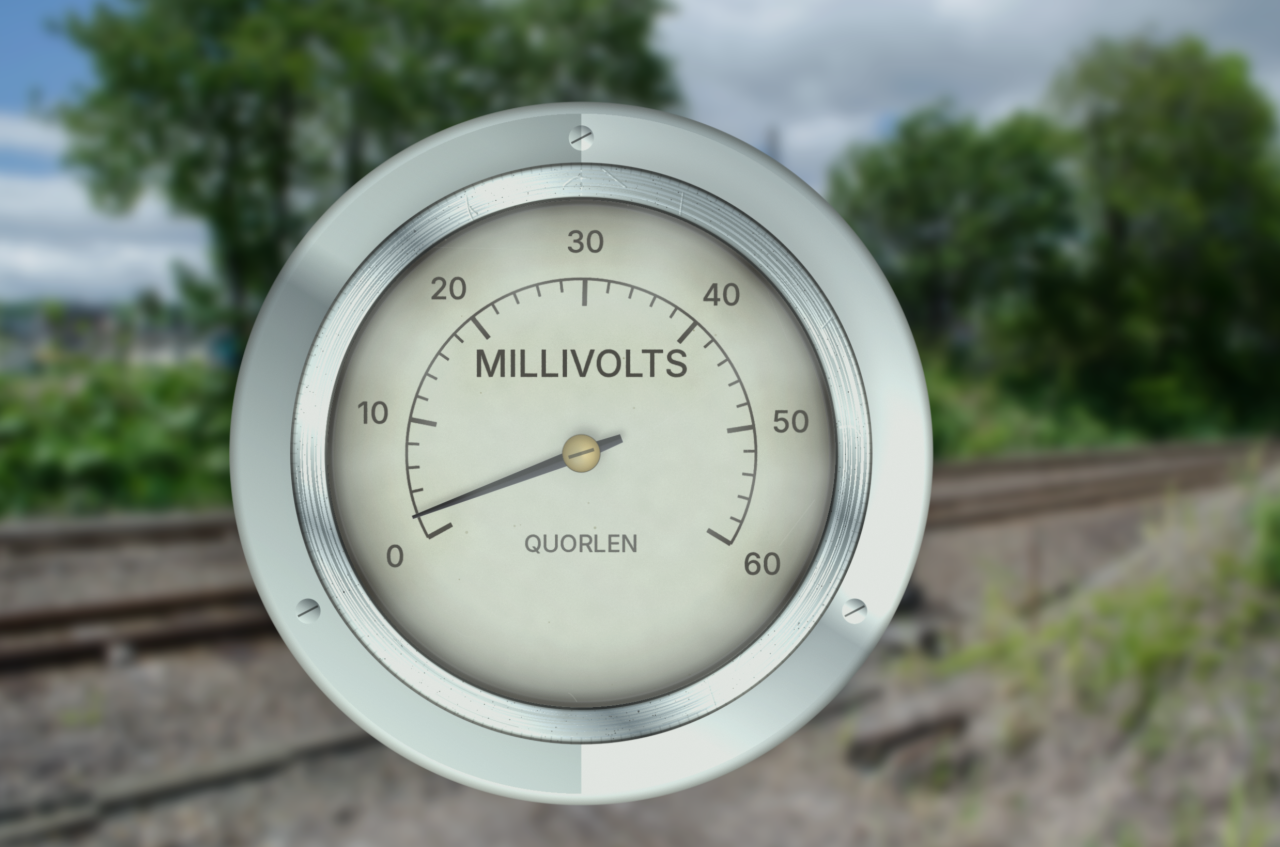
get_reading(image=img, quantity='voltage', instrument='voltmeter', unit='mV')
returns 2 mV
